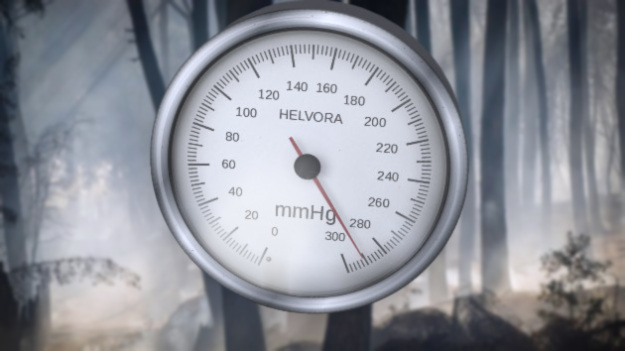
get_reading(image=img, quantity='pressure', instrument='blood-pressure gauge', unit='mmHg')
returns 290 mmHg
